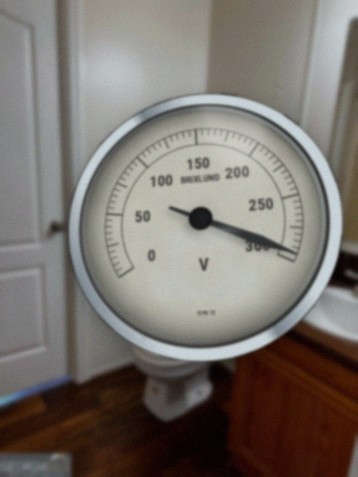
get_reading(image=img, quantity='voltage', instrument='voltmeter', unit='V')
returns 295 V
